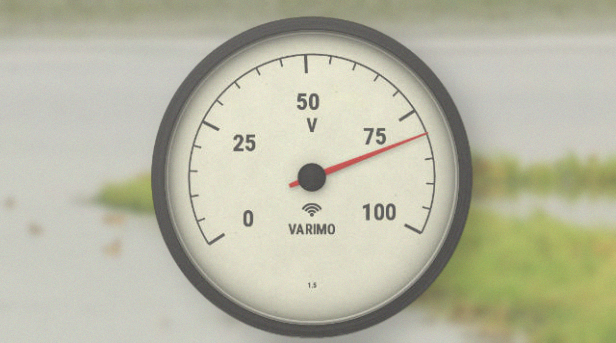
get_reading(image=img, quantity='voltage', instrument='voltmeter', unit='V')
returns 80 V
